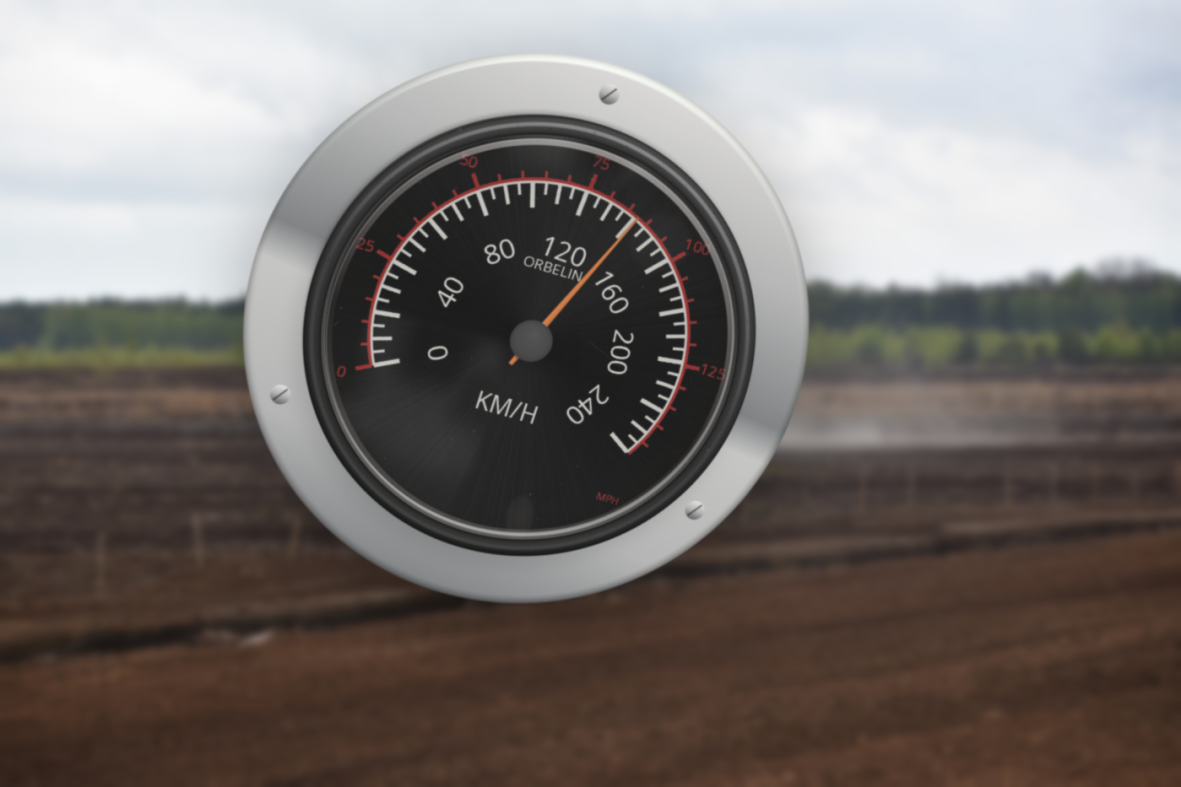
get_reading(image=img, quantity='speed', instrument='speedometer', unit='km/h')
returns 140 km/h
